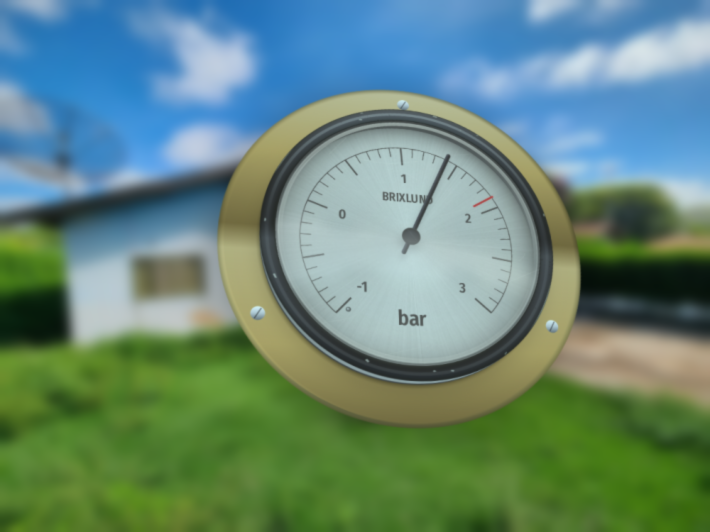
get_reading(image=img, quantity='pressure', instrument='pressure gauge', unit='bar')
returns 1.4 bar
